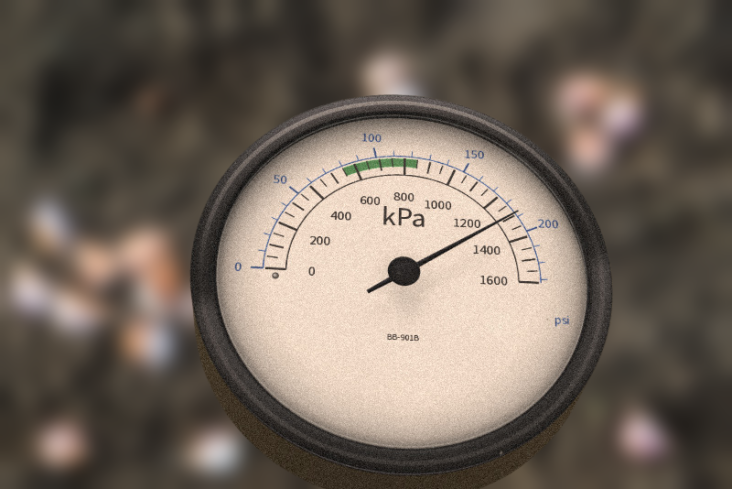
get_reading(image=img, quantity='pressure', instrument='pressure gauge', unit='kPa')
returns 1300 kPa
